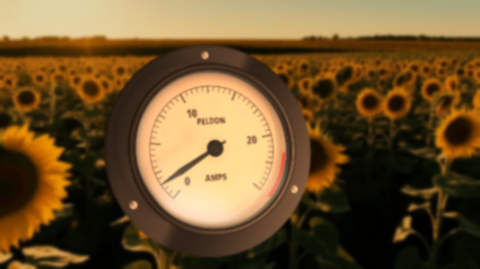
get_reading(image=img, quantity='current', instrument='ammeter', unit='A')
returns 1.5 A
